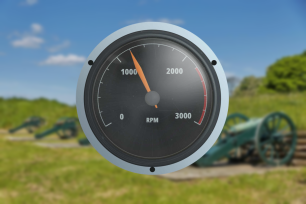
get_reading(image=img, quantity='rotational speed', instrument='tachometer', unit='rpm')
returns 1200 rpm
